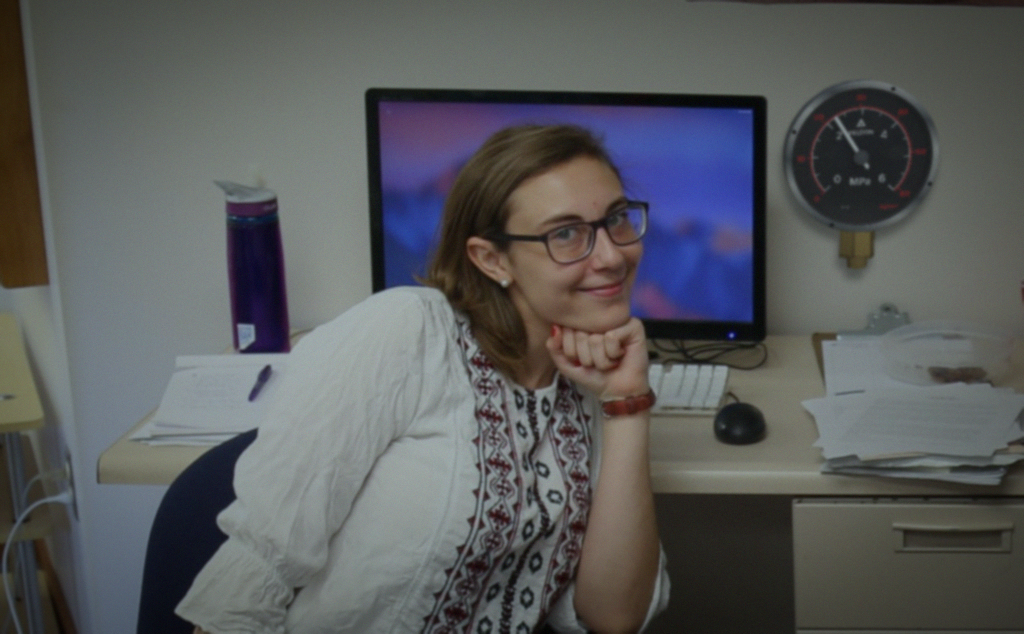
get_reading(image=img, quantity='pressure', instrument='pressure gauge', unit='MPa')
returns 2.25 MPa
